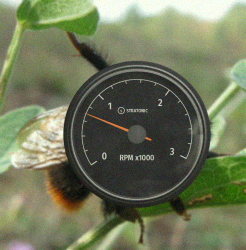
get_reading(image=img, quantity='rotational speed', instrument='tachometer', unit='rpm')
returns 700 rpm
